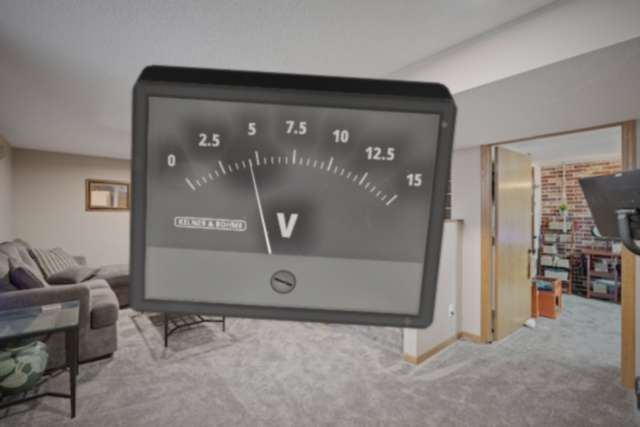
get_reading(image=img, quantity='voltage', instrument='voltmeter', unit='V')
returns 4.5 V
